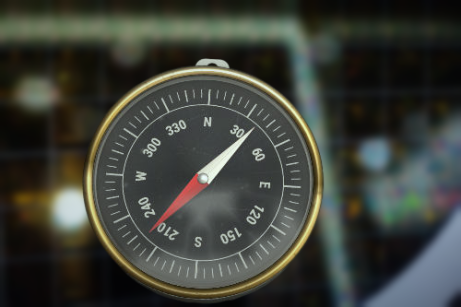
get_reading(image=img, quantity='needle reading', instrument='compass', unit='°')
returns 220 °
